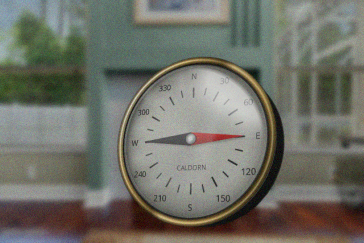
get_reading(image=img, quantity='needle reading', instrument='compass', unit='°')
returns 90 °
